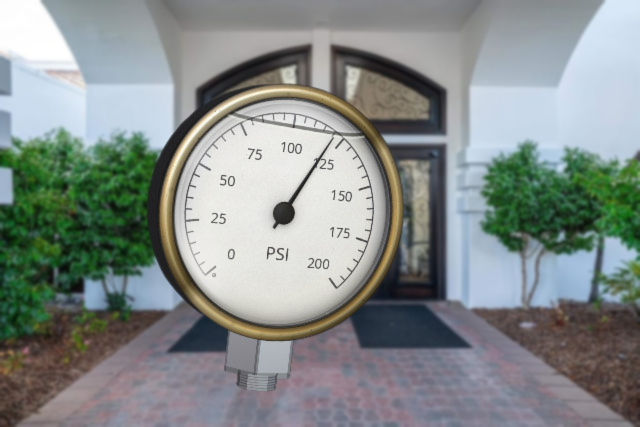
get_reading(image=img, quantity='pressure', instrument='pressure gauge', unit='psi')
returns 120 psi
